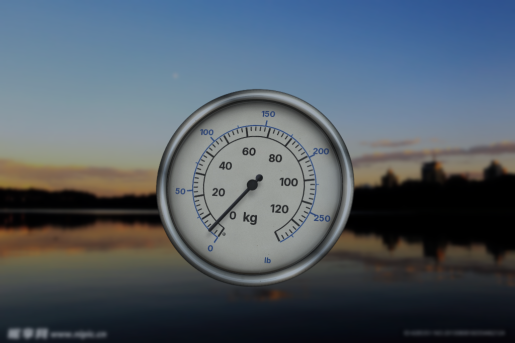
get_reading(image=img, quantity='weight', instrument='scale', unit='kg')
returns 4 kg
